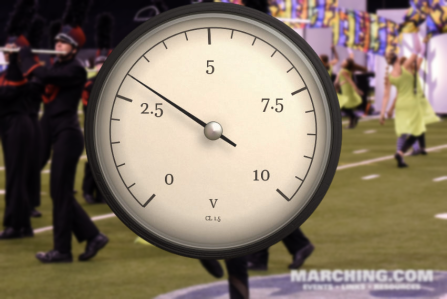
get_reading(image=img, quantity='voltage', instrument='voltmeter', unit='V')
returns 3 V
